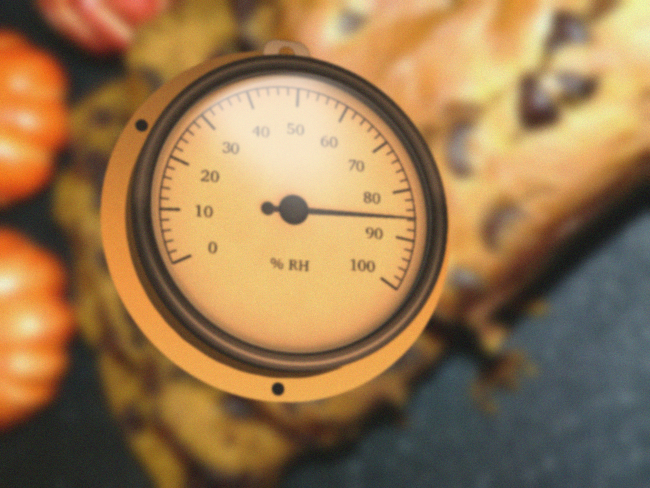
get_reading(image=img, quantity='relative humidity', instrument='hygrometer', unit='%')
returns 86 %
